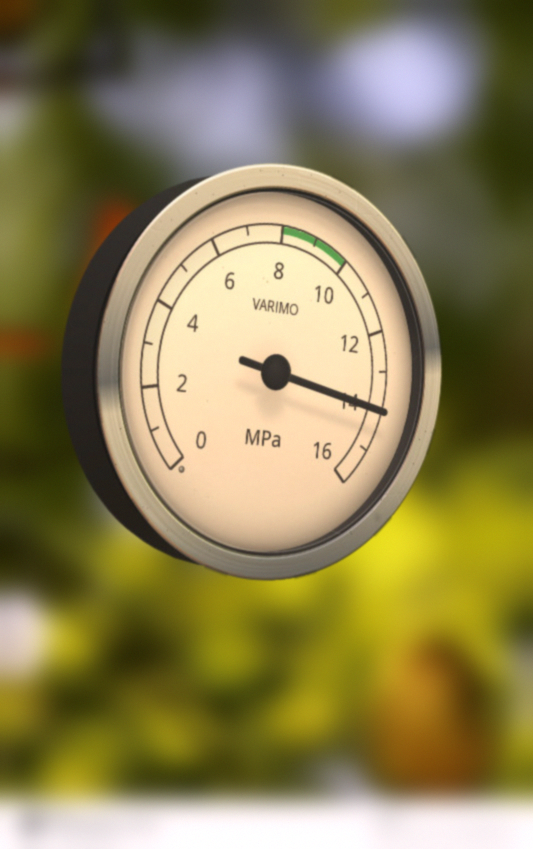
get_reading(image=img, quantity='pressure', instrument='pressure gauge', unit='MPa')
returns 14 MPa
